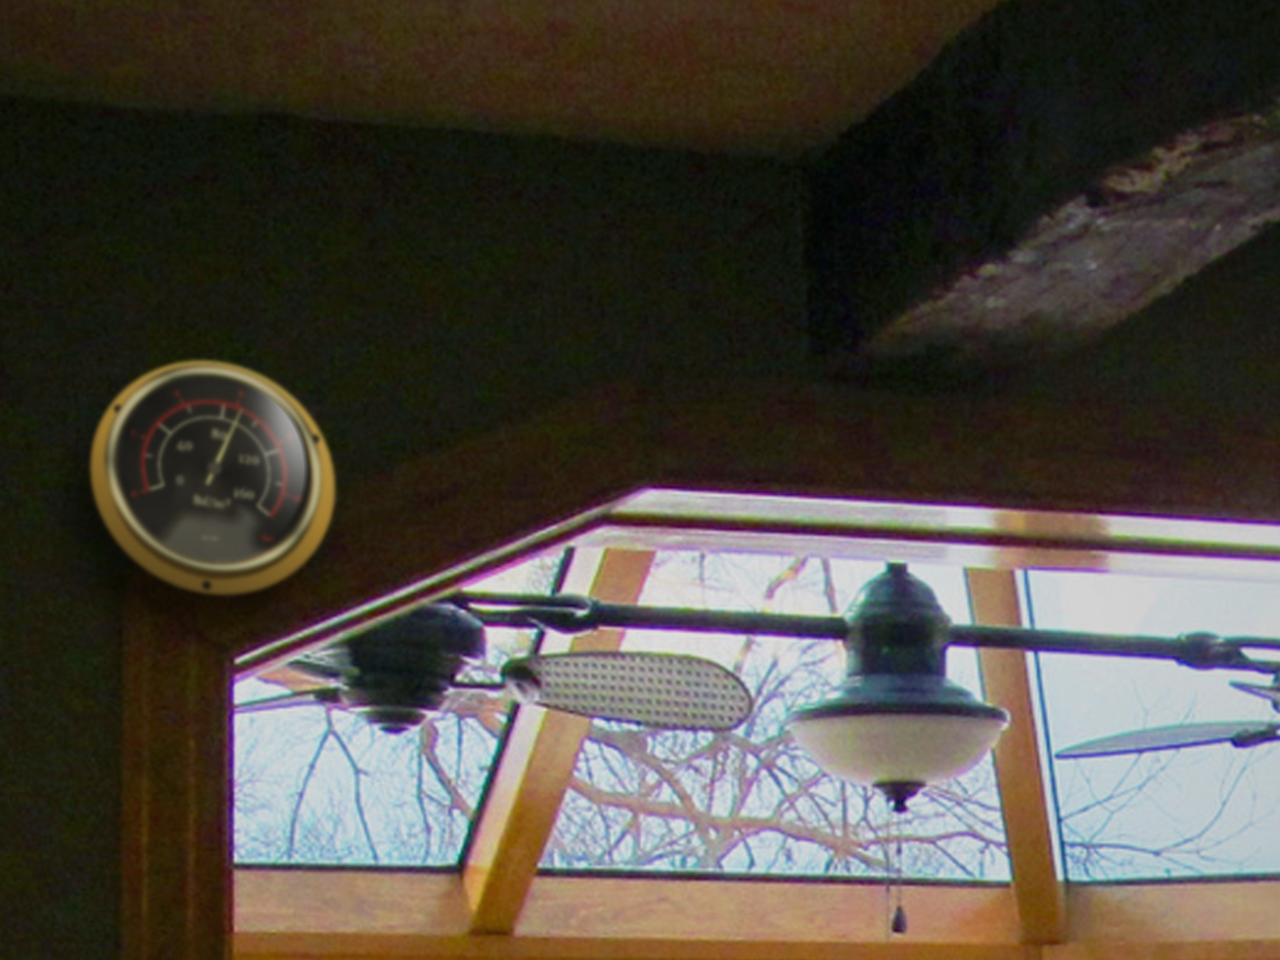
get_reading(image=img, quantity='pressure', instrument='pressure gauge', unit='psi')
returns 90 psi
